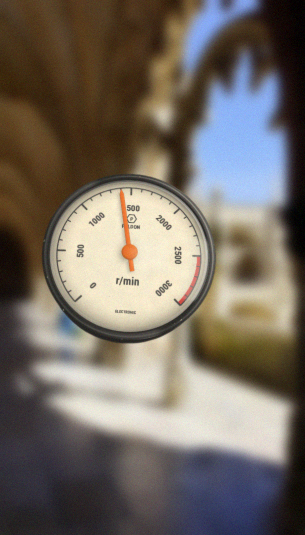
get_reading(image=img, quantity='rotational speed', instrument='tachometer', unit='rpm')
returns 1400 rpm
